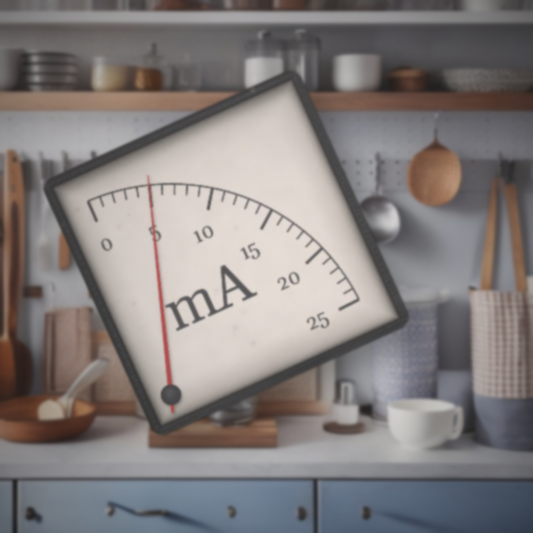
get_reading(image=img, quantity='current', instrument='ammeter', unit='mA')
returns 5 mA
